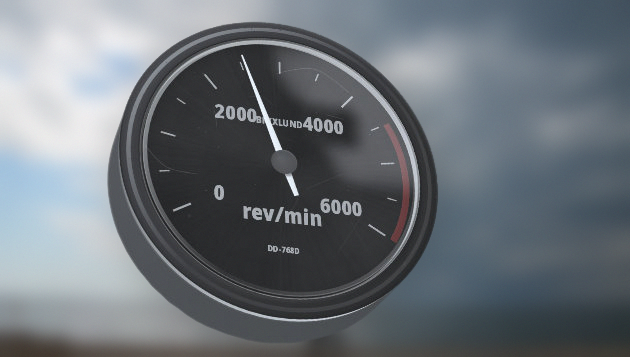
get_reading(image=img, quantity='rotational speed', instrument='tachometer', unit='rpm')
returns 2500 rpm
